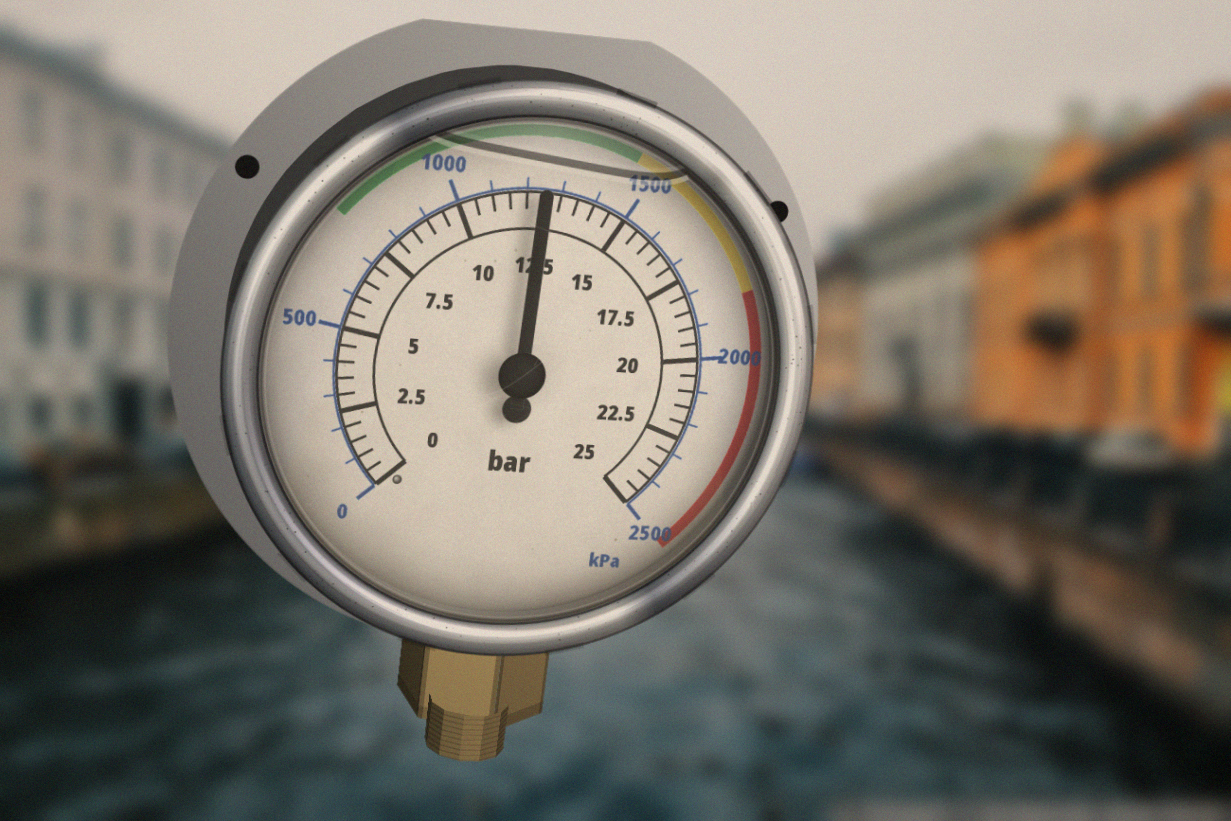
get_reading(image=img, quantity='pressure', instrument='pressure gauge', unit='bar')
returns 12.5 bar
